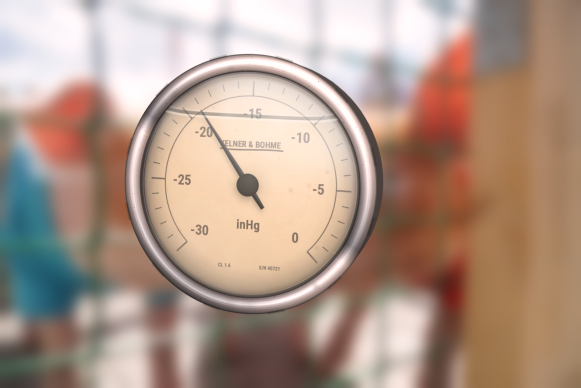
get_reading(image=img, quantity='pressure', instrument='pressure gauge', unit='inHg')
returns -19 inHg
